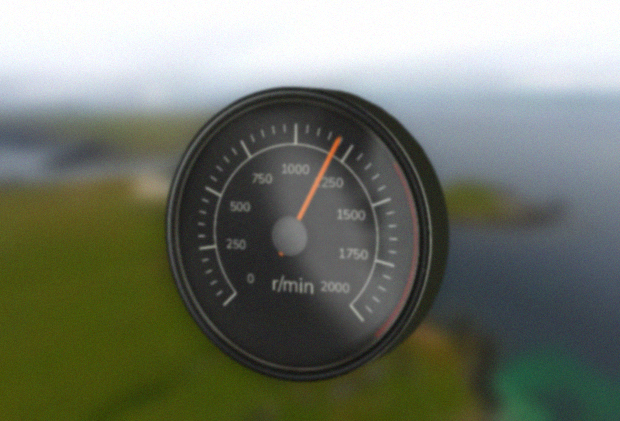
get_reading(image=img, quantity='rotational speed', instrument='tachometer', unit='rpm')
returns 1200 rpm
